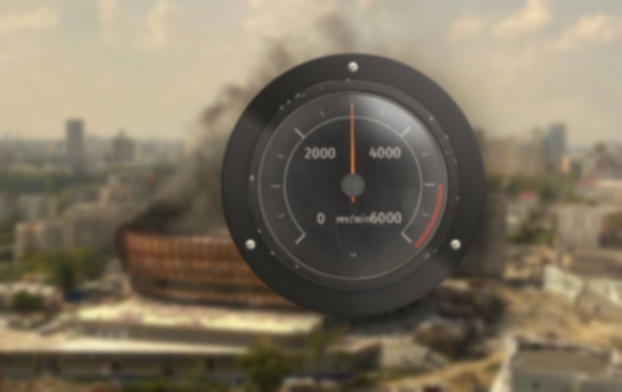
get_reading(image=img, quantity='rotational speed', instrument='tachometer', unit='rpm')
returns 3000 rpm
